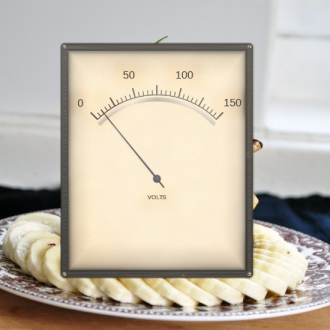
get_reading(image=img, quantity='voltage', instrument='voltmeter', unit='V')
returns 10 V
